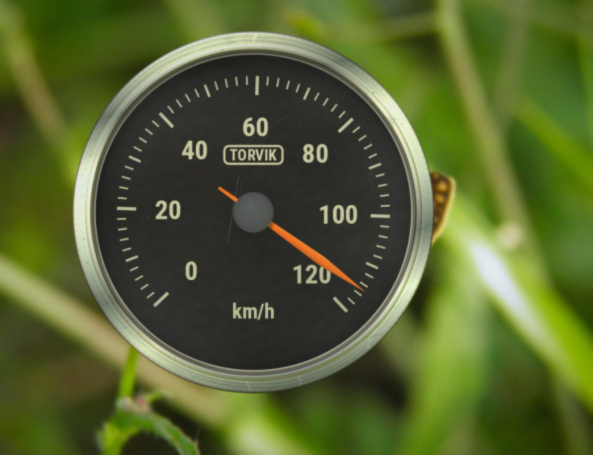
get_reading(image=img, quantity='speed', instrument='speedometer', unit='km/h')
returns 115 km/h
